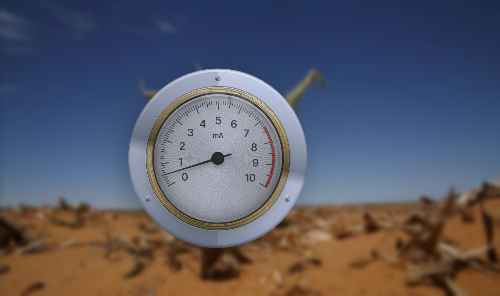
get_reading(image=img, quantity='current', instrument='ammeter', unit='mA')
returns 0.5 mA
